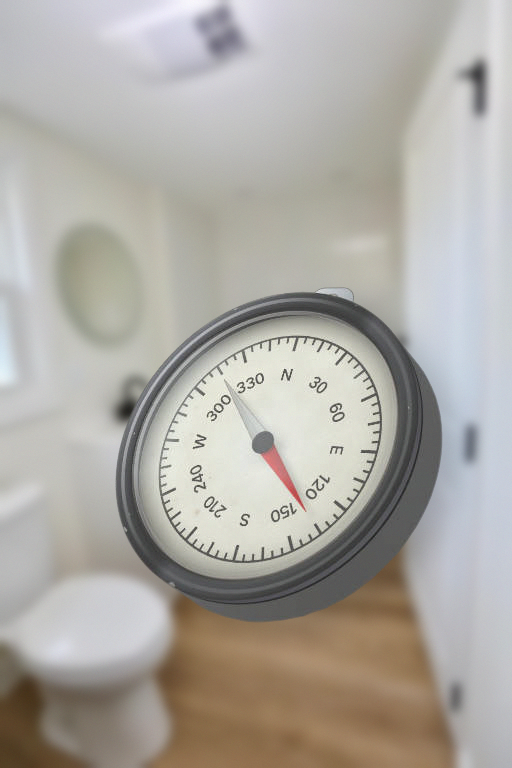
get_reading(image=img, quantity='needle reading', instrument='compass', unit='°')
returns 135 °
